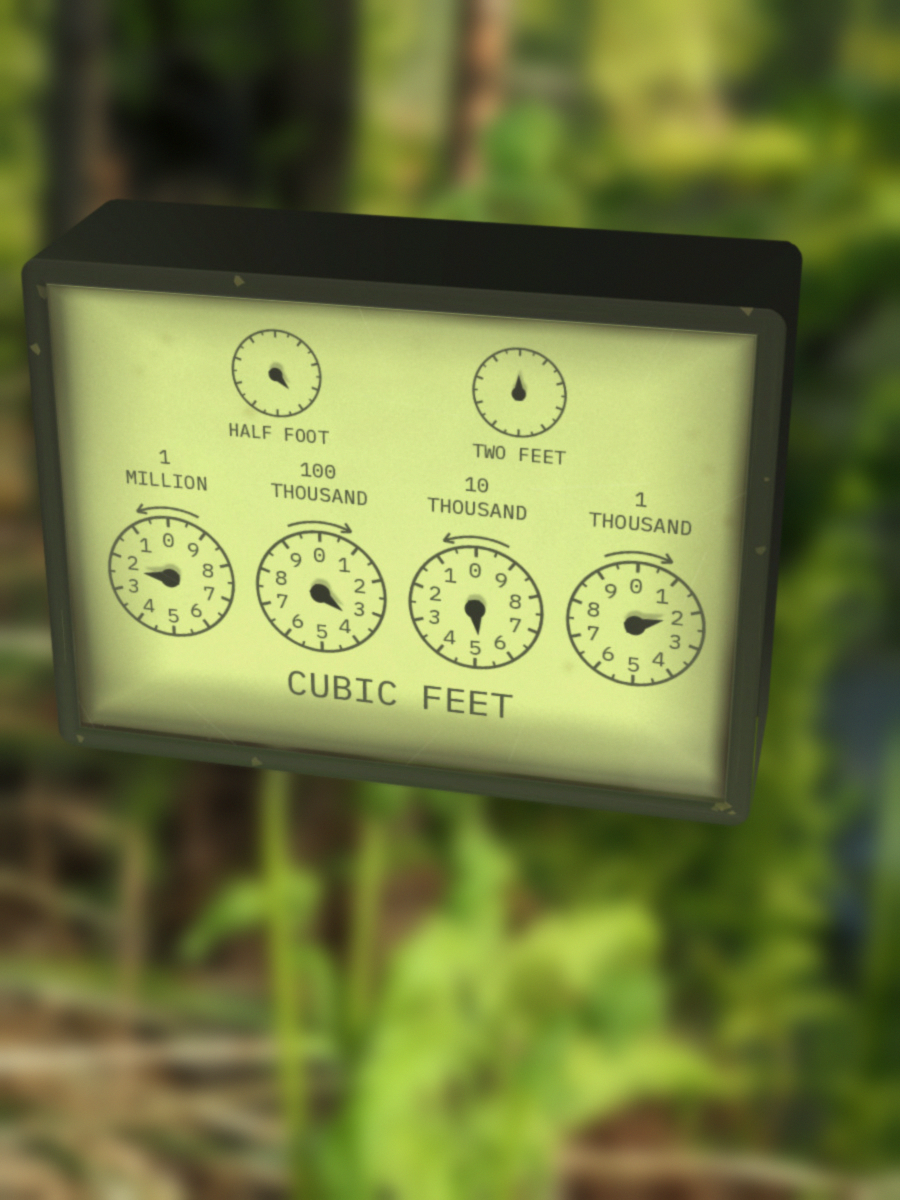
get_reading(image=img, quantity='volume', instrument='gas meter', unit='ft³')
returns 235200 ft³
